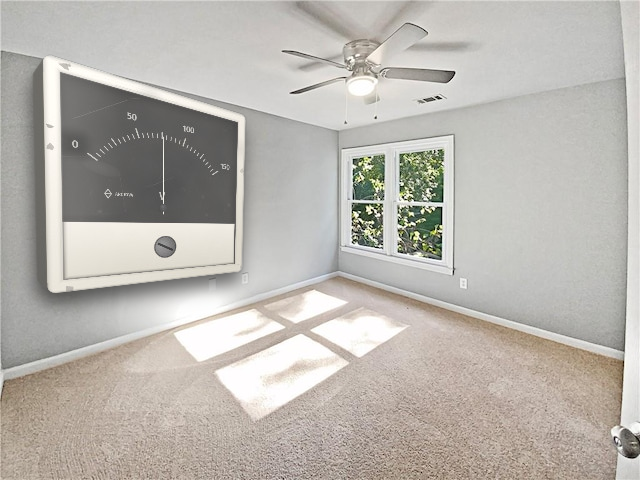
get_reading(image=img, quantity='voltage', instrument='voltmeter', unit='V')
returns 75 V
